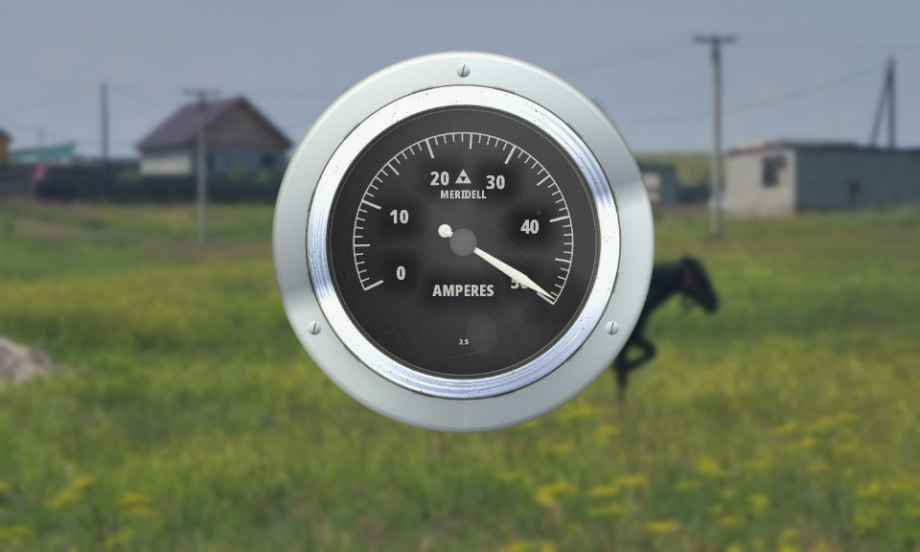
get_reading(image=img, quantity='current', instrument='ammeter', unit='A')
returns 49.5 A
